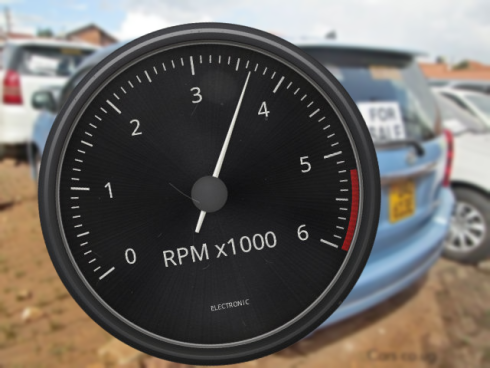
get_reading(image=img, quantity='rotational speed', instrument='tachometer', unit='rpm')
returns 3650 rpm
